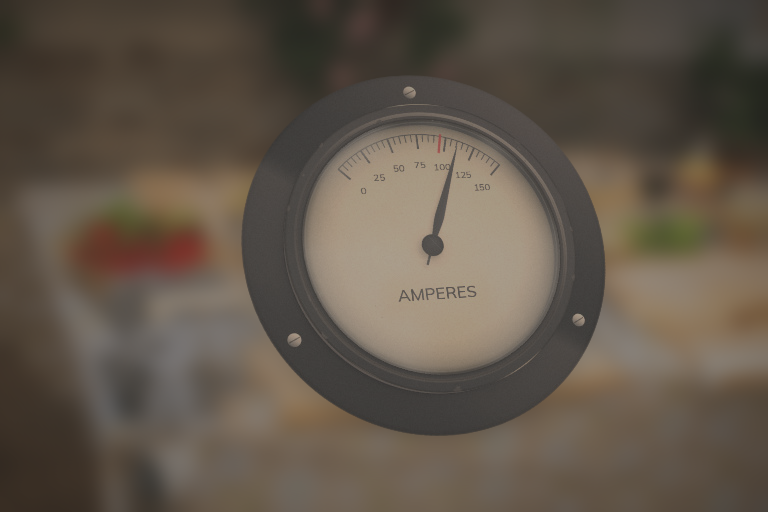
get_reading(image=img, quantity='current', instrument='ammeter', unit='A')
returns 110 A
